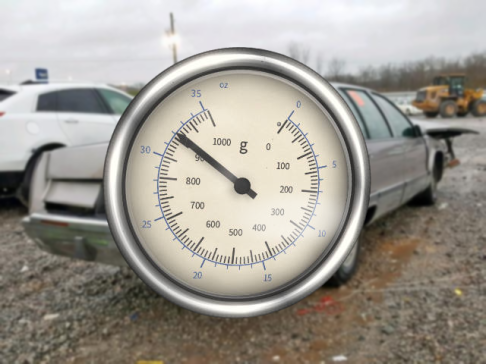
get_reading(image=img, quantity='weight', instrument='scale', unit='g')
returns 910 g
